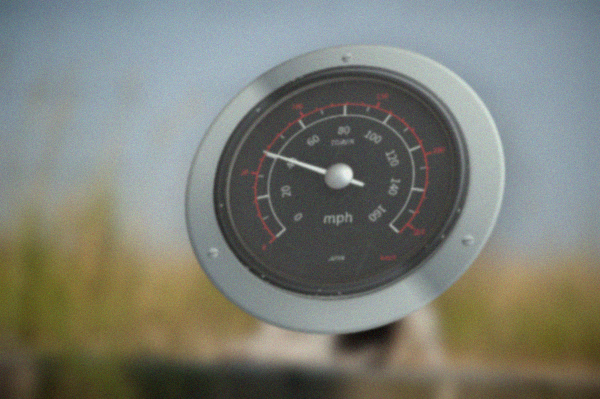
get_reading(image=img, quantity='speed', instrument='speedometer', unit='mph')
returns 40 mph
